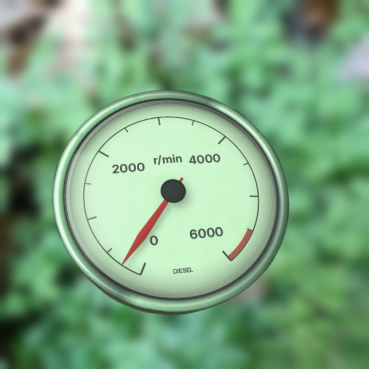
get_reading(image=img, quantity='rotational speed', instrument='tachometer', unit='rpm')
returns 250 rpm
